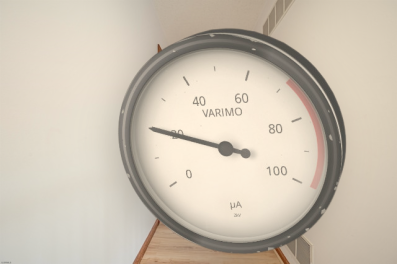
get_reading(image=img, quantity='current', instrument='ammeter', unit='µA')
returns 20 µA
